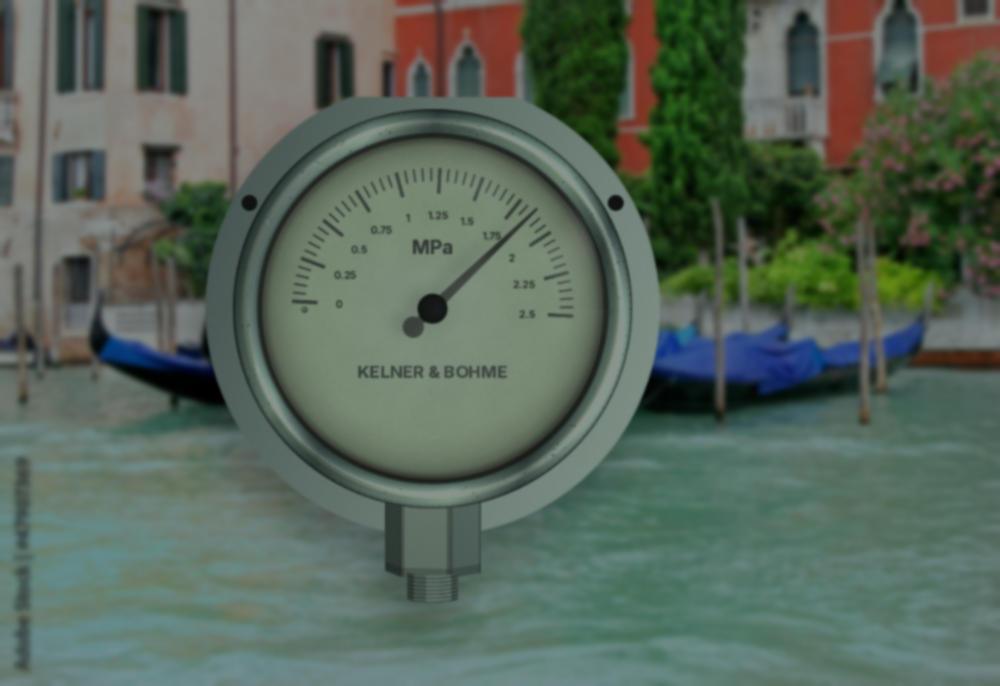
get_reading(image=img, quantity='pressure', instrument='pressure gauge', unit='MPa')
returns 1.85 MPa
